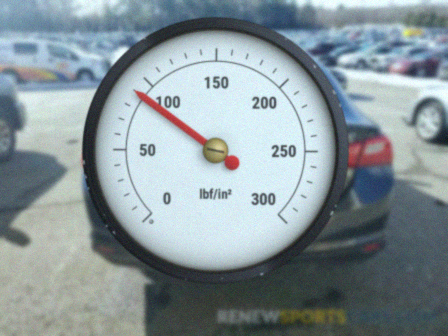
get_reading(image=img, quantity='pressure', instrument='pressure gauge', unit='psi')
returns 90 psi
